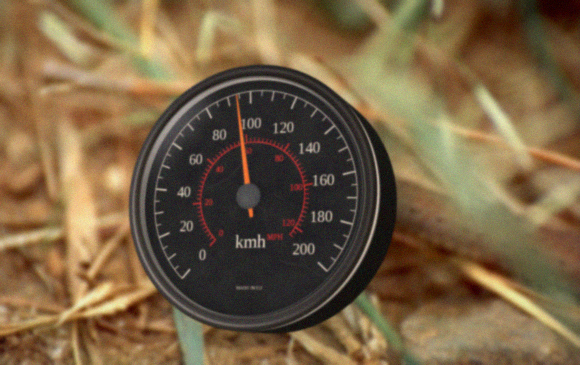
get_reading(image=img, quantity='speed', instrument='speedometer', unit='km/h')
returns 95 km/h
